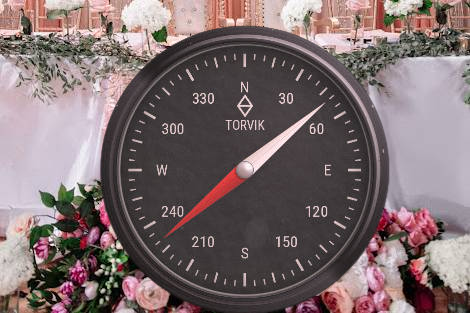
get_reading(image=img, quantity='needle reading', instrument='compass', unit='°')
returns 230 °
